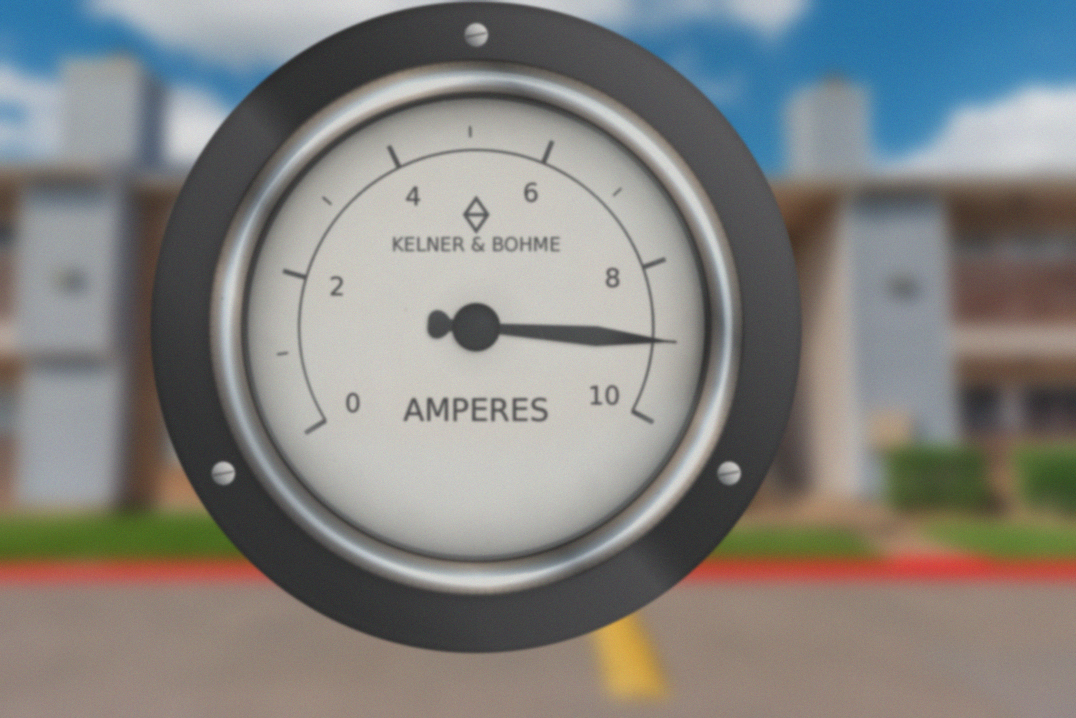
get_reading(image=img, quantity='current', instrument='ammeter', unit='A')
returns 9 A
